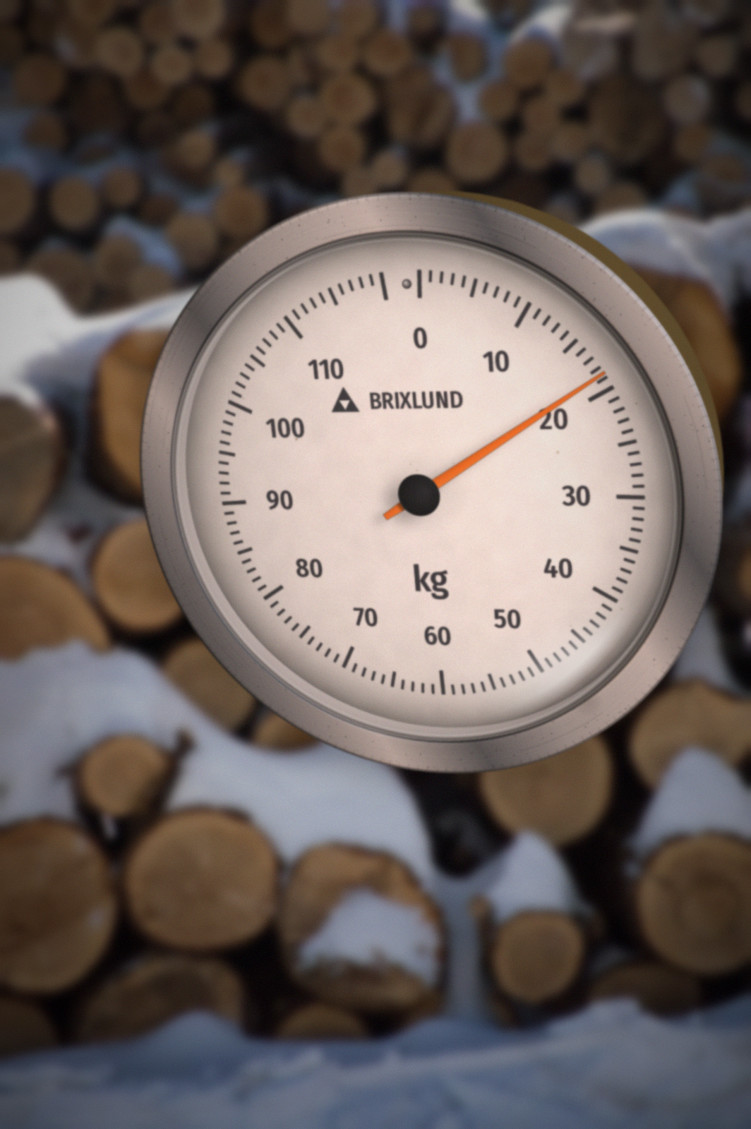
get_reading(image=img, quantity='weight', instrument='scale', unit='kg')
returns 18.5 kg
